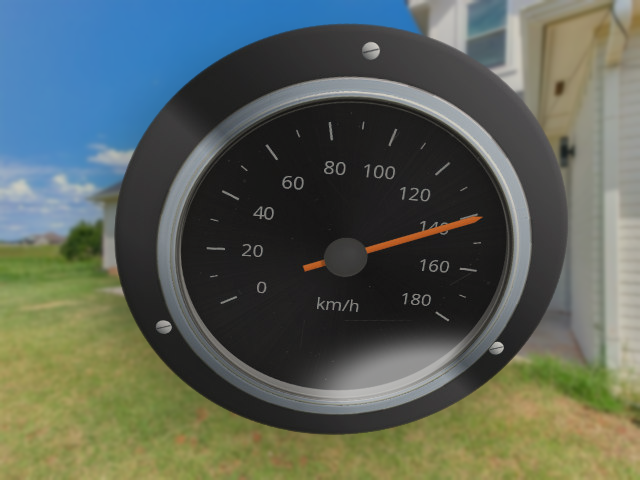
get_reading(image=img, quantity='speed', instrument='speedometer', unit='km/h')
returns 140 km/h
